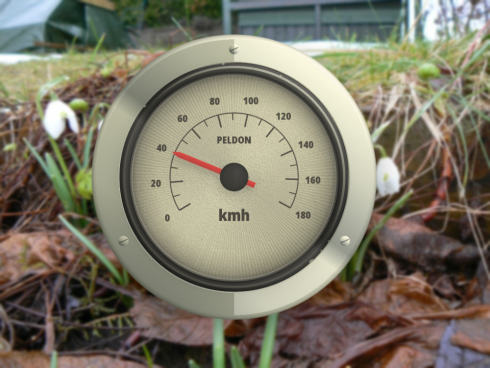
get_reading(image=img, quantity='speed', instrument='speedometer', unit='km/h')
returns 40 km/h
